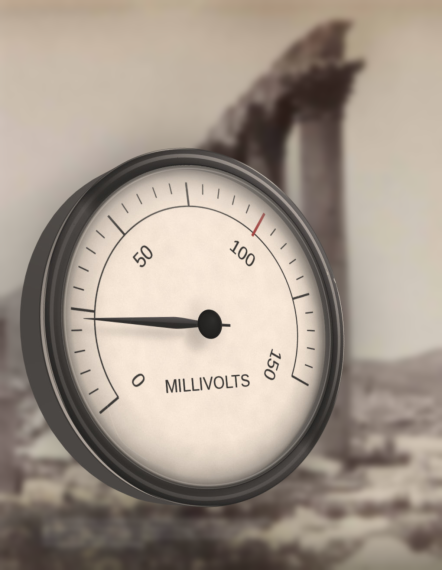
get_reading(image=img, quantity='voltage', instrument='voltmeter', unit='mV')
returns 22.5 mV
